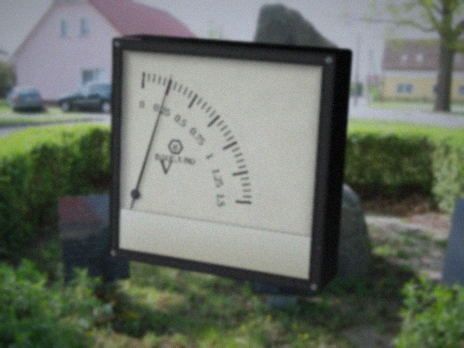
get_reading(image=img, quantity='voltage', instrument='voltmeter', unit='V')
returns 0.25 V
